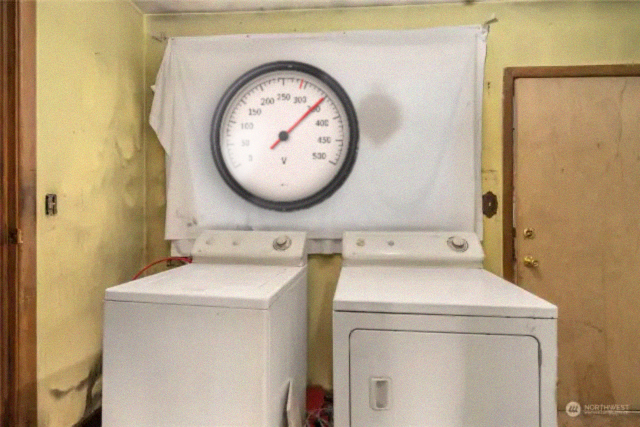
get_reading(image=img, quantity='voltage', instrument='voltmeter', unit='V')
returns 350 V
